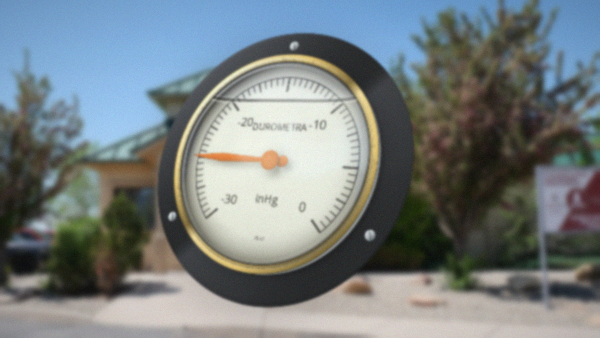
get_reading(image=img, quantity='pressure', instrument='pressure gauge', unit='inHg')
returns -25 inHg
